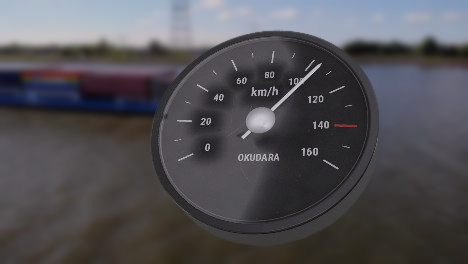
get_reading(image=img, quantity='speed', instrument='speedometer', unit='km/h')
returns 105 km/h
